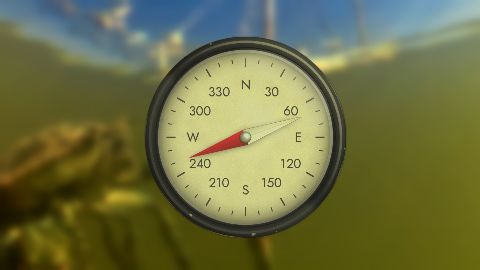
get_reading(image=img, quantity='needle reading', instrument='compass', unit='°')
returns 250 °
